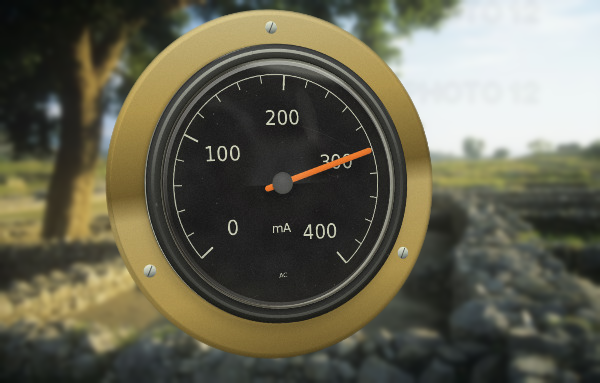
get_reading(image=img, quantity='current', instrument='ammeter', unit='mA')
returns 300 mA
